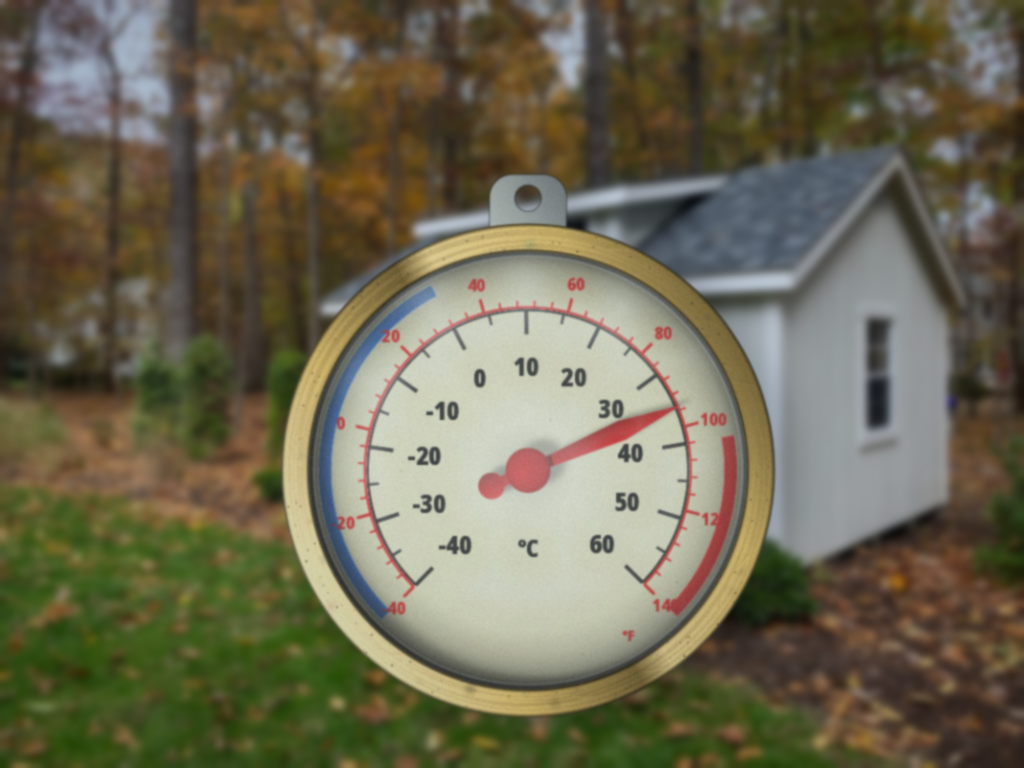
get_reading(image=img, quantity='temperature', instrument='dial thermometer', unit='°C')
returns 35 °C
